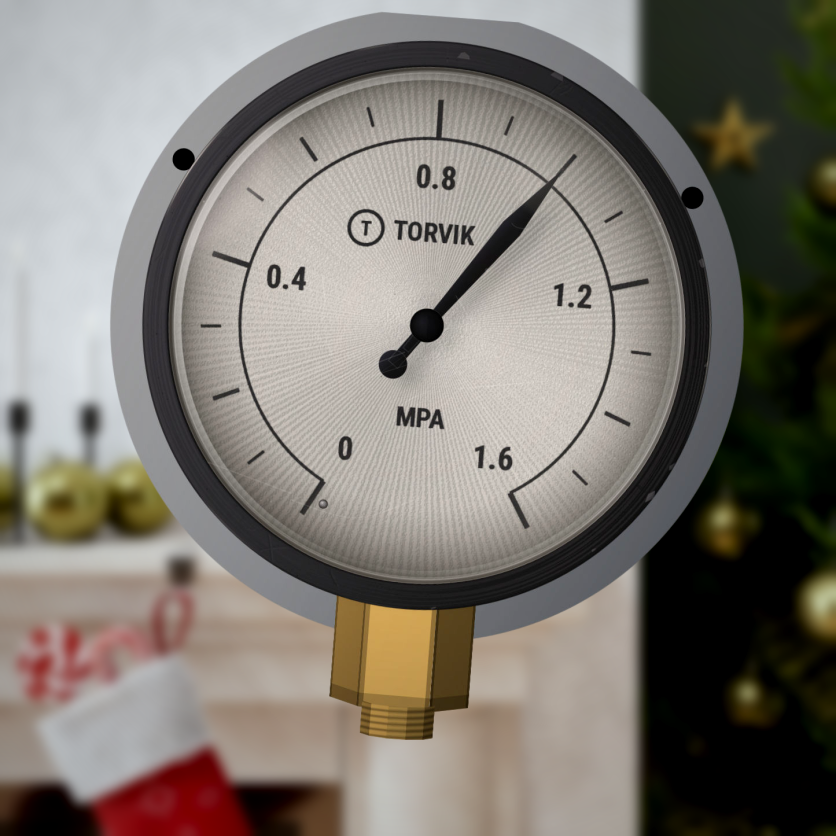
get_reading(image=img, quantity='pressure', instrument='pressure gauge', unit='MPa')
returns 1 MPa
